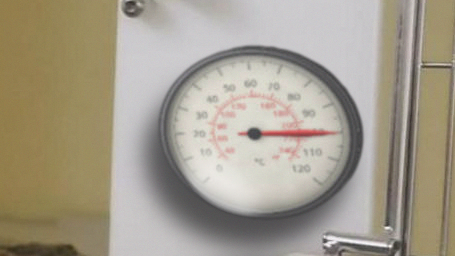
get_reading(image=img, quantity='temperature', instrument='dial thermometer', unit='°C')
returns 100 °C
